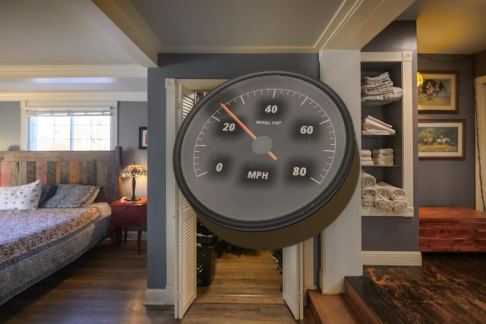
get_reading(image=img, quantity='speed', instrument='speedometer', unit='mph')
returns 24 mph
